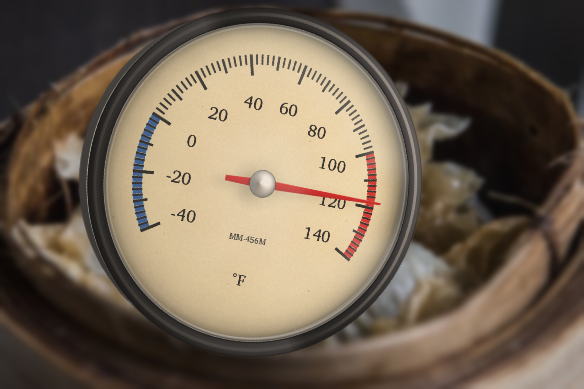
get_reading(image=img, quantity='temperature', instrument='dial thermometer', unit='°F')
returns 118 °F
